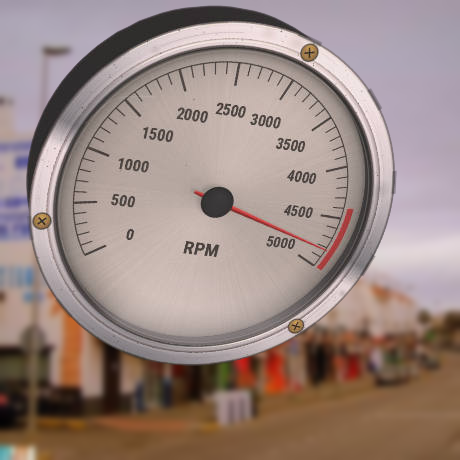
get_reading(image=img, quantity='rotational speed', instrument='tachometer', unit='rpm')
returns 4800 rpm
